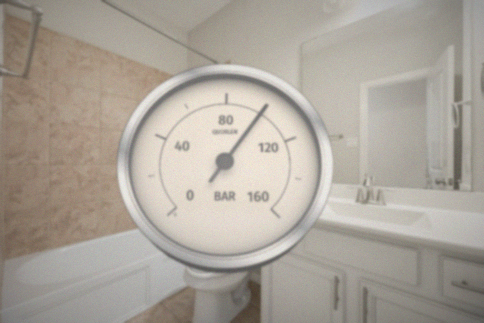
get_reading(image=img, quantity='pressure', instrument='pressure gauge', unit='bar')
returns 100 bar
